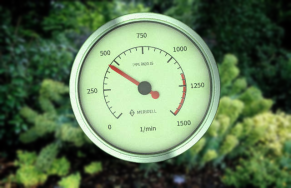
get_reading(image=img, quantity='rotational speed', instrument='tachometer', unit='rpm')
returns 450 rpm
